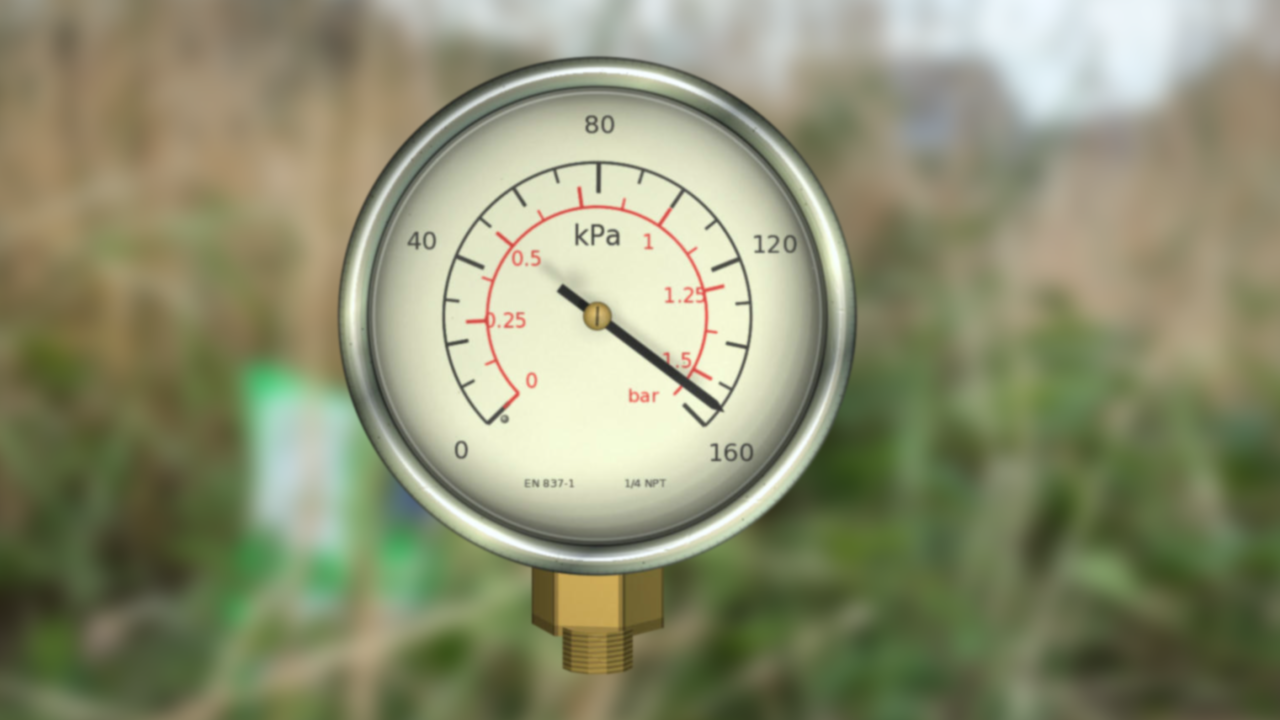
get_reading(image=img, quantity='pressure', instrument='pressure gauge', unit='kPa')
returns 155 kPa
